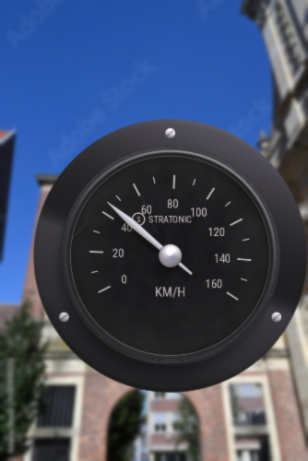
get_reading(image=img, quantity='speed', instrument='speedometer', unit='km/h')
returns 45 km/h
